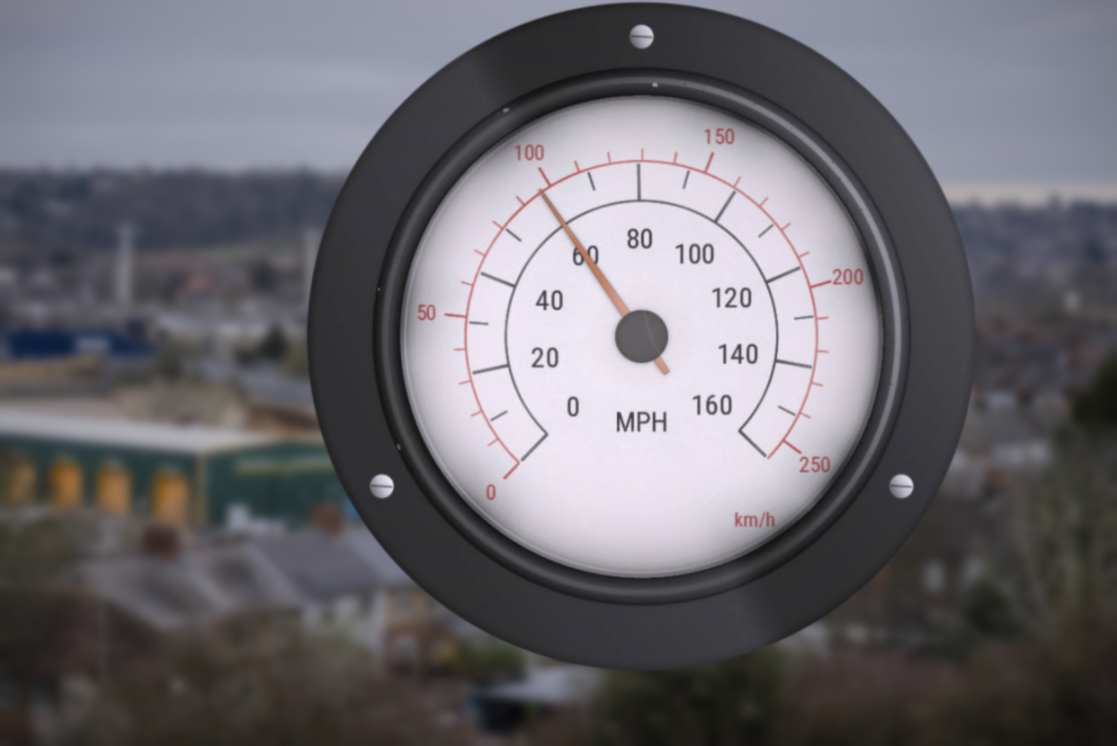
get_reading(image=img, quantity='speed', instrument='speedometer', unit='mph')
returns 60 mph
